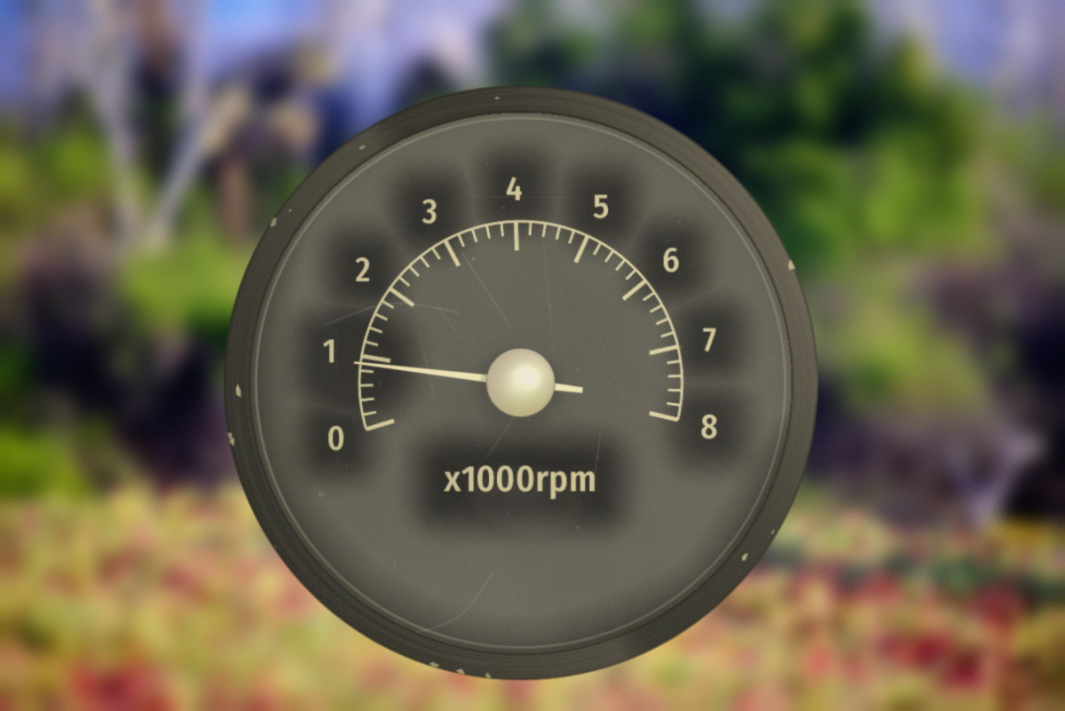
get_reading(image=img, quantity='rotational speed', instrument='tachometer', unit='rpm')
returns 900 rpm
